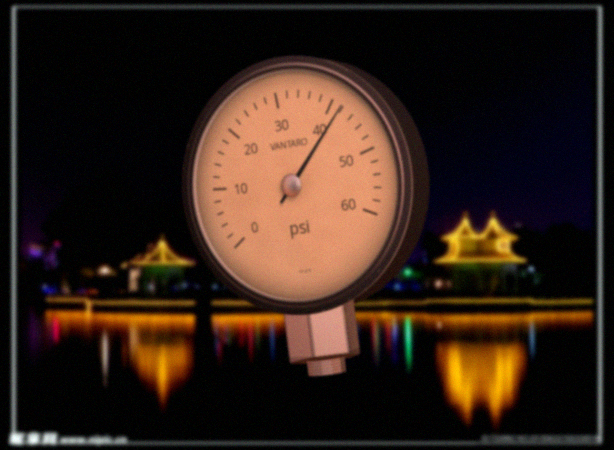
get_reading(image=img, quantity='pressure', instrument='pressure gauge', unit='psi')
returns 42 psi
